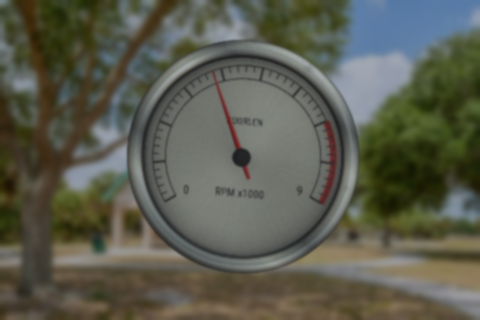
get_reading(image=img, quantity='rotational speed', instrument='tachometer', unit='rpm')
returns 3800 rpm
